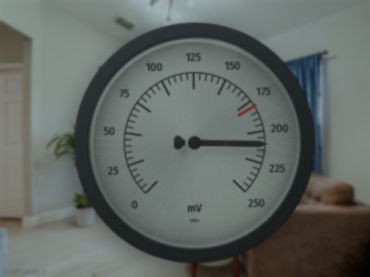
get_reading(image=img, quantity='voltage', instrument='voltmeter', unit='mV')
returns 210 mV
